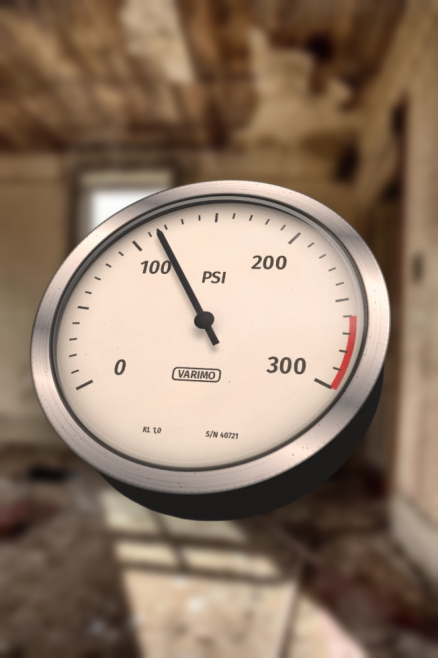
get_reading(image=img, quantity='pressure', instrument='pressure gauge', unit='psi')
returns 115 psi
